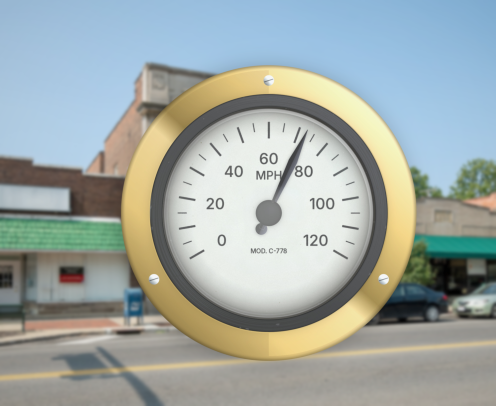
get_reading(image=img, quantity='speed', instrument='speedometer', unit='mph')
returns 72.5 mph
